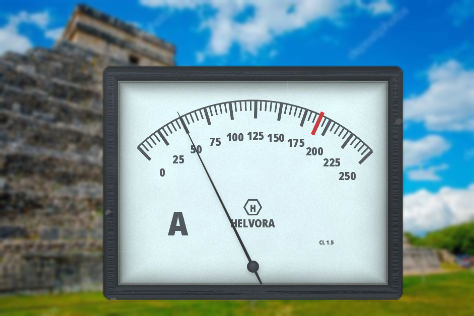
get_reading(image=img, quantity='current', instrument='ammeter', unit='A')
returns 50 A
